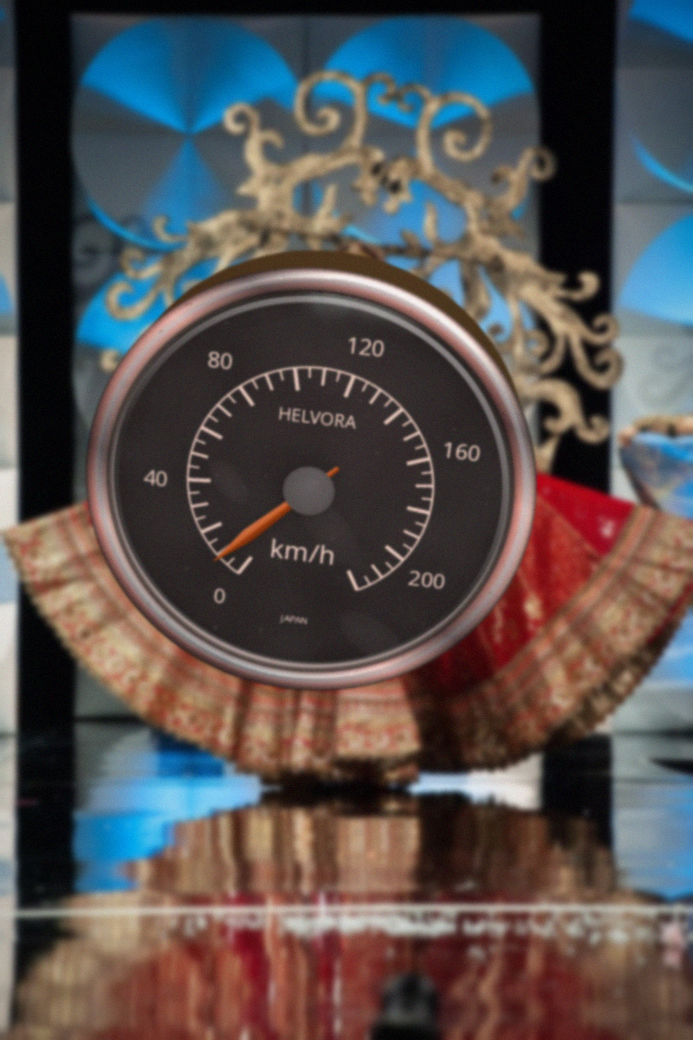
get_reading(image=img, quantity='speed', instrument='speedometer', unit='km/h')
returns 10 km/h
